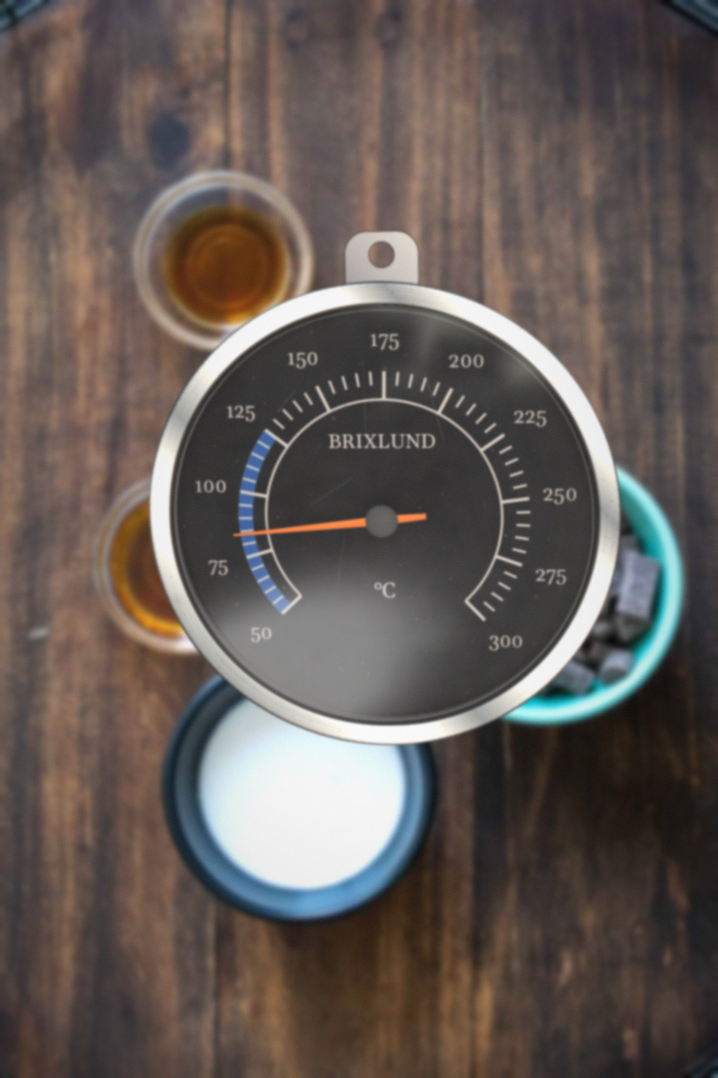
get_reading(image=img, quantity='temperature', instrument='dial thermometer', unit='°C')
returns 85 °C
